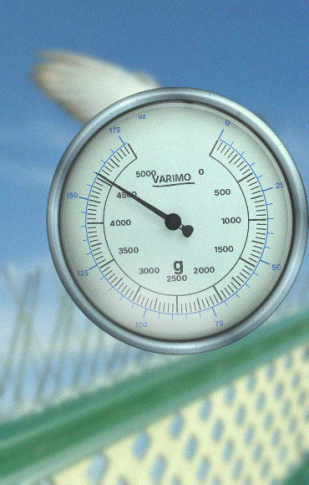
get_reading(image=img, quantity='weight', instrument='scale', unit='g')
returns 4550 g
